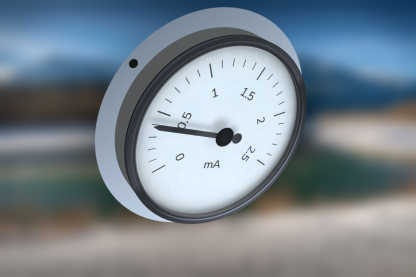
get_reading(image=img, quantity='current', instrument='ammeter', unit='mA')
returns 0.4 mA
